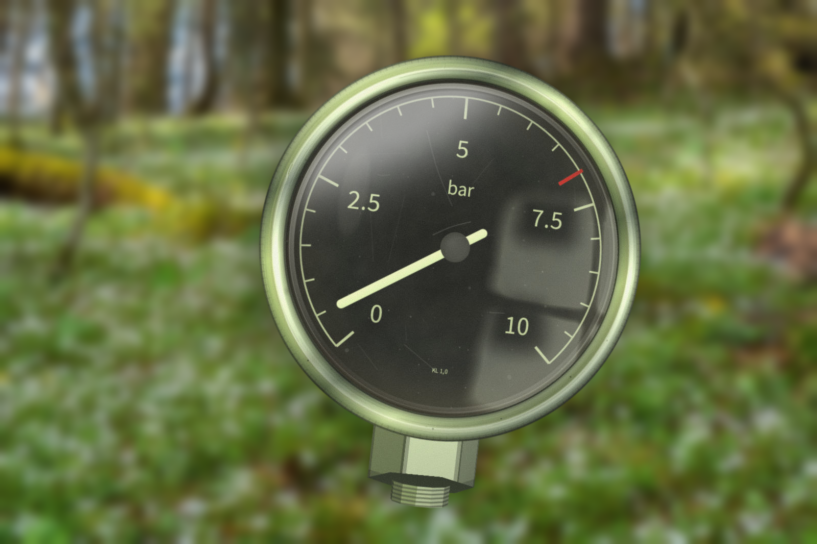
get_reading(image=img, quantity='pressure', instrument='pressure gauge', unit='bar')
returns 0.5 bar
